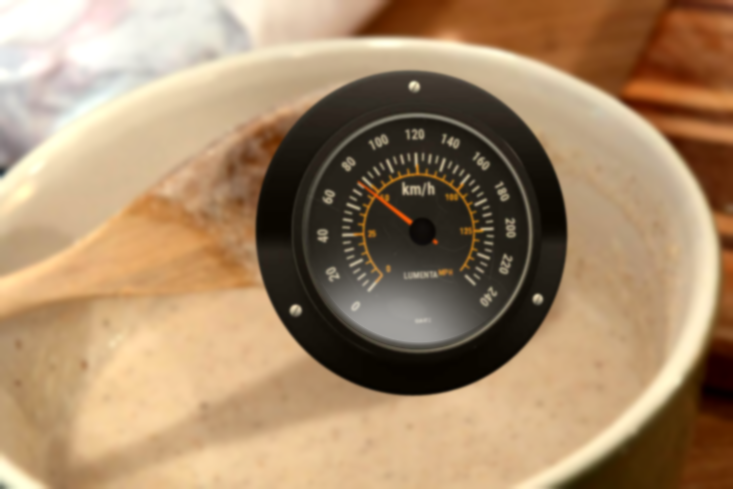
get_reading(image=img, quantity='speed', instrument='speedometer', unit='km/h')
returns 75 km/h
